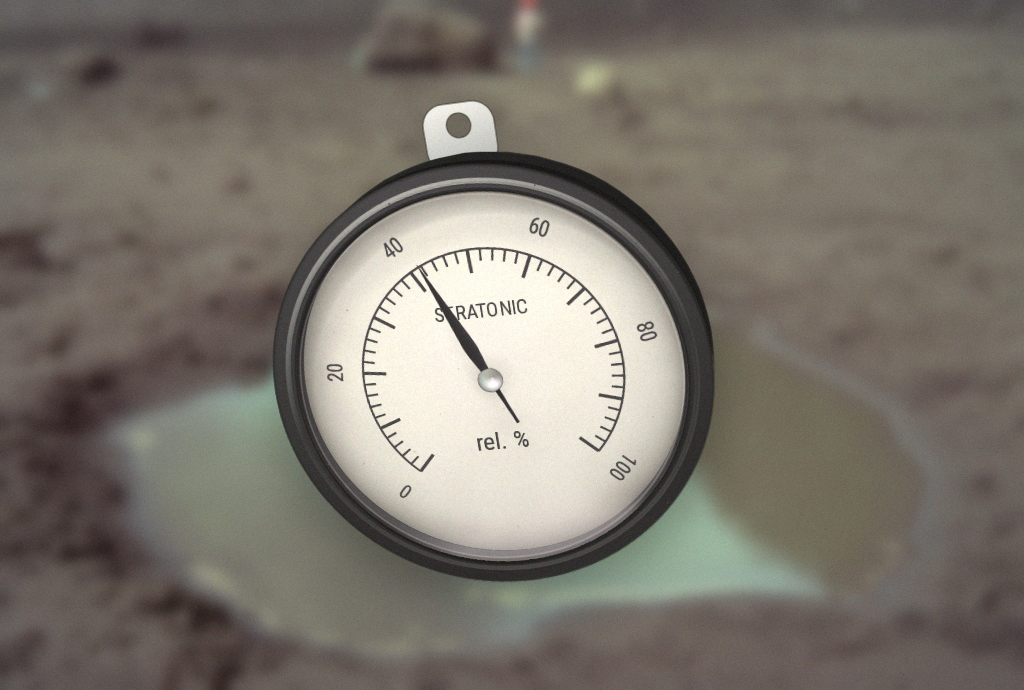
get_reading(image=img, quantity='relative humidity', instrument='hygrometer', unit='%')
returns 42 %
